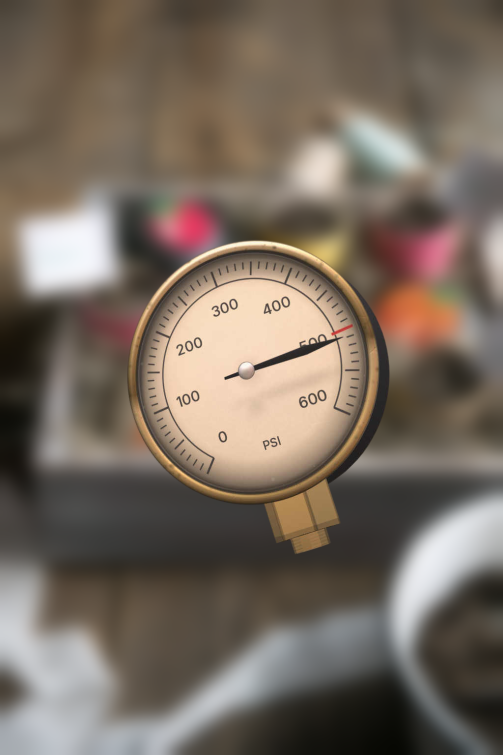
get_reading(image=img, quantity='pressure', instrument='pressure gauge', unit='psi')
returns 510 psi
